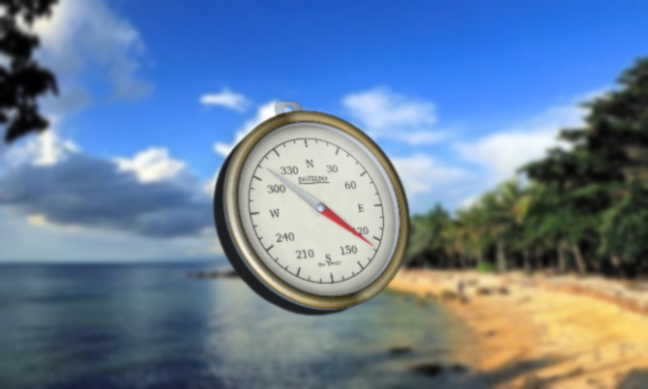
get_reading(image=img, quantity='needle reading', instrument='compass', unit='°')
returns 130 °
